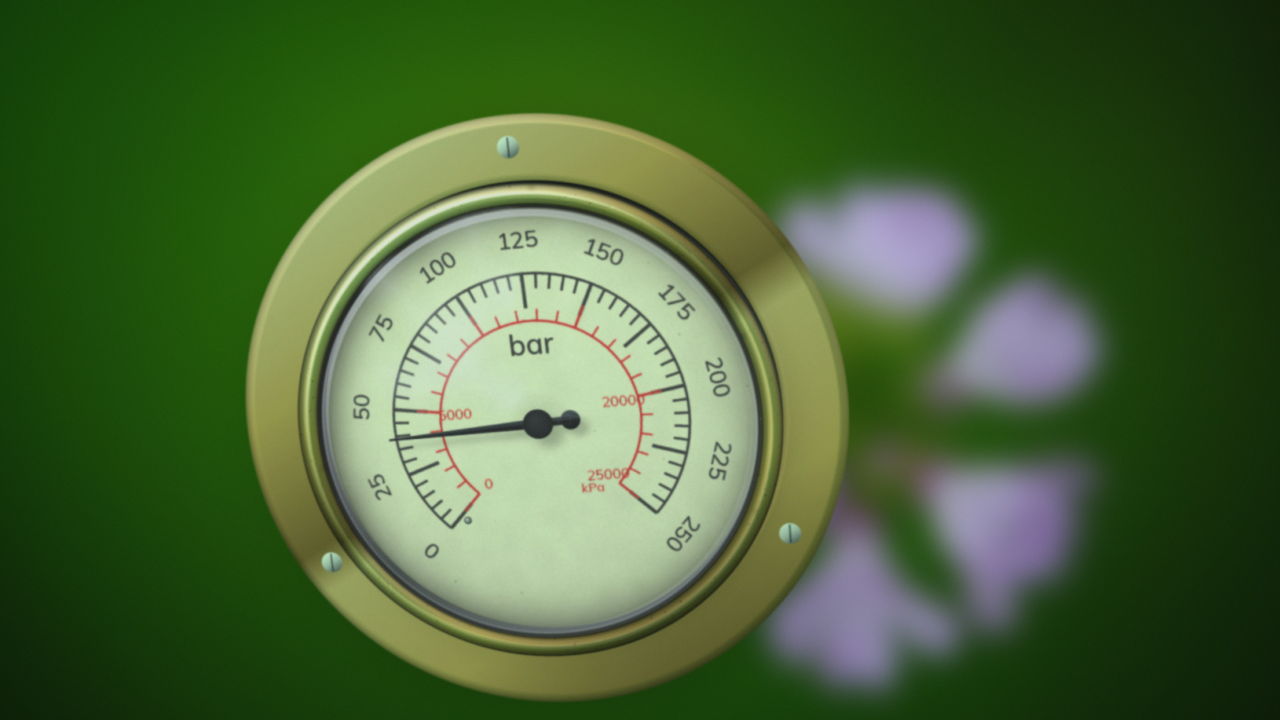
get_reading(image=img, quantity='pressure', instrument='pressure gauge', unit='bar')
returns 40 bar
